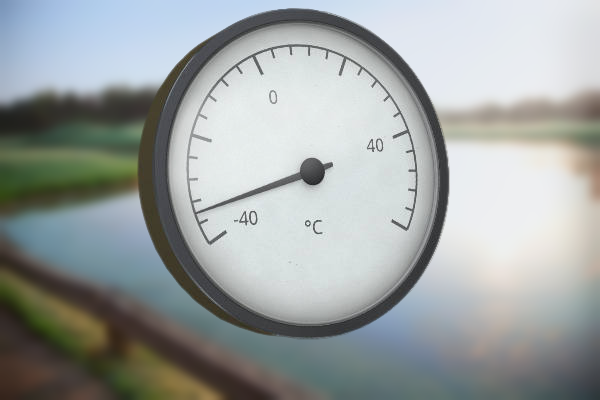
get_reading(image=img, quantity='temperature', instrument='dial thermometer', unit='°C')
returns -34 °C
